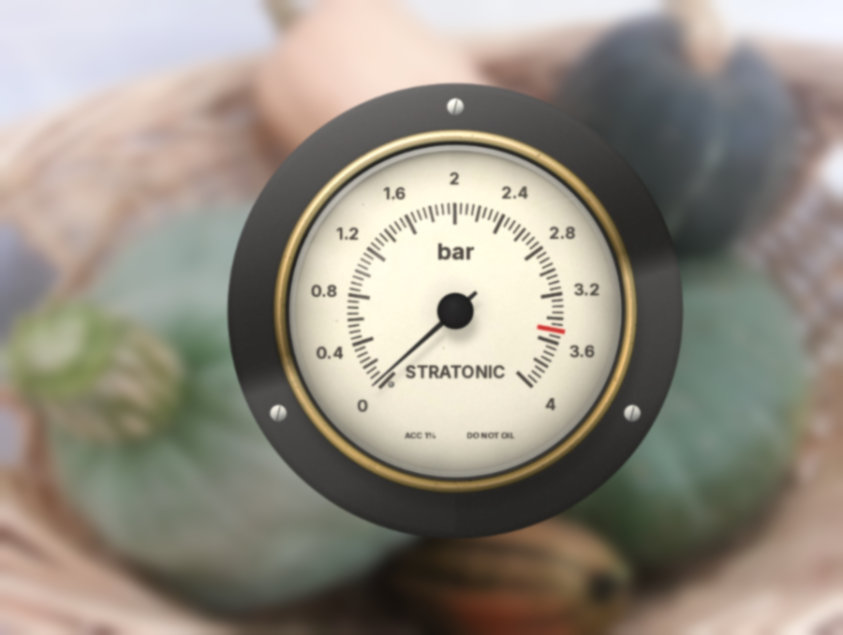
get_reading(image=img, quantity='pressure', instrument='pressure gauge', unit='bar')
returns 0.05 bar
